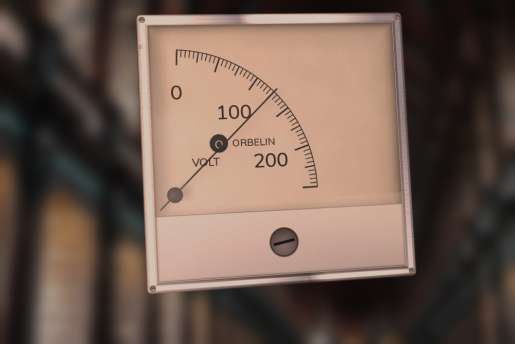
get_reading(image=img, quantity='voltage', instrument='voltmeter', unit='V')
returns 125 V
